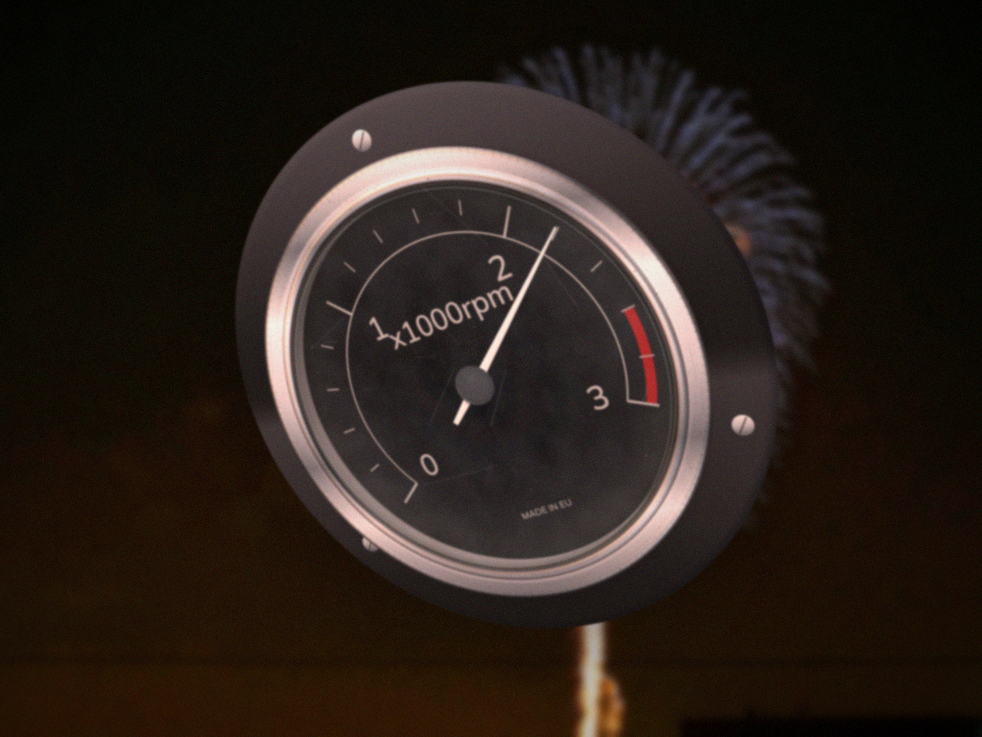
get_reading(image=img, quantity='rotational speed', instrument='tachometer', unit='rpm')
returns 2200 rpm
